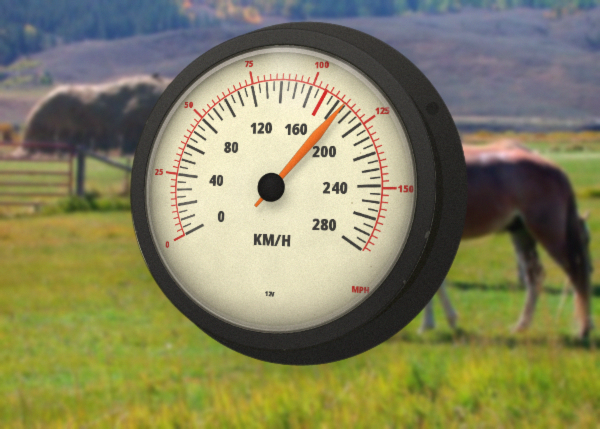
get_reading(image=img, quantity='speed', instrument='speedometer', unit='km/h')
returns 185 km/h
